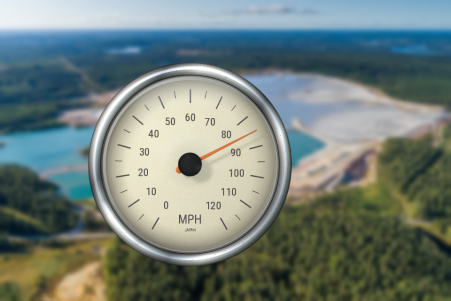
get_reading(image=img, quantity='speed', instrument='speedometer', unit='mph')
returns 85 mph
